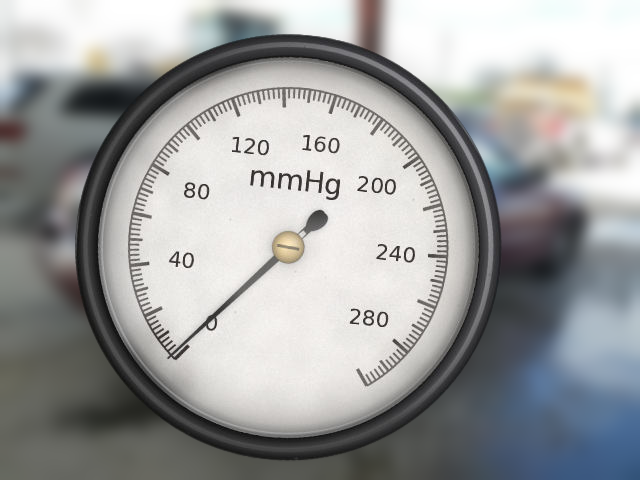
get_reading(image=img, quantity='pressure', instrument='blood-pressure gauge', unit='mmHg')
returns 2 mmHg
